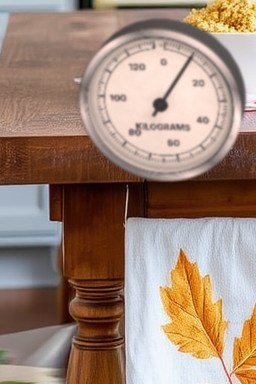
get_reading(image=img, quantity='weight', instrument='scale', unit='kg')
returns 10 kg
